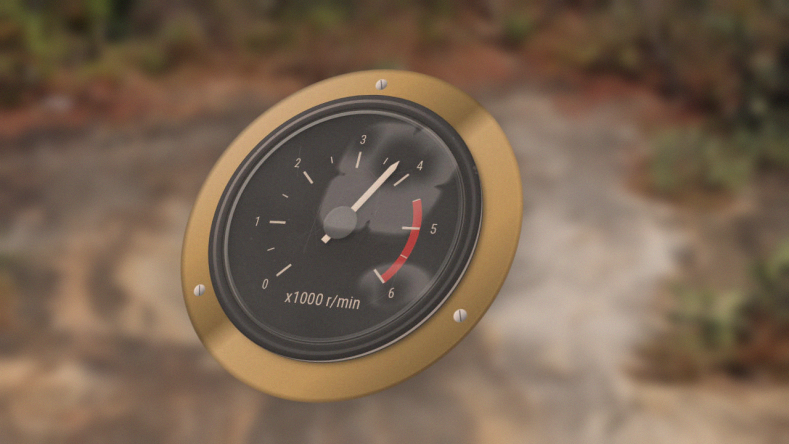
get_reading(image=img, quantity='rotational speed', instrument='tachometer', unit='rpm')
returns 3750 rpm
